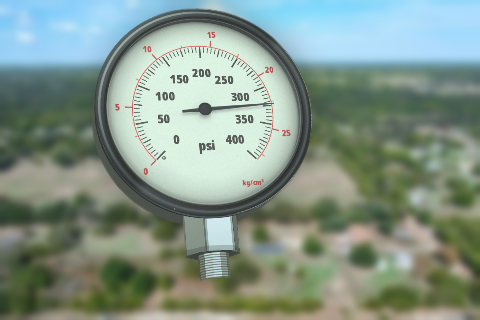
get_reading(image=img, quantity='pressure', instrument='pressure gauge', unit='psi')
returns 325 psi
